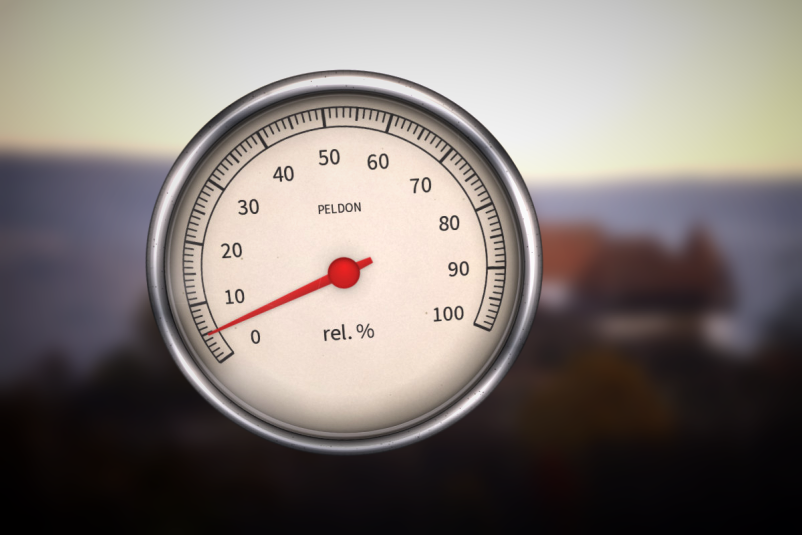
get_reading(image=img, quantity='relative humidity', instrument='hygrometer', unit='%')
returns 5 %
